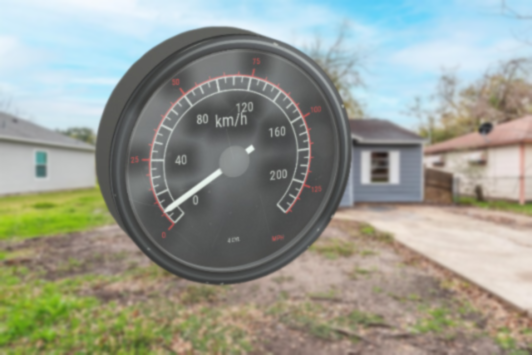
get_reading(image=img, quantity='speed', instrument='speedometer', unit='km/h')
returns 10 km/h
